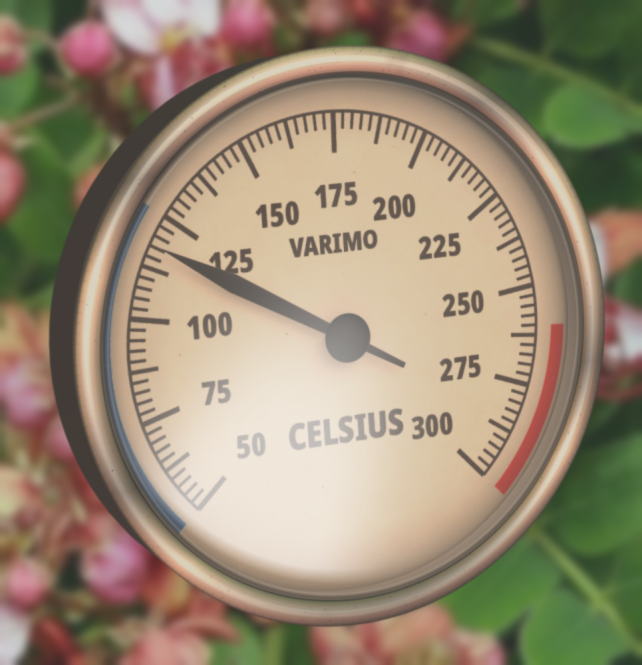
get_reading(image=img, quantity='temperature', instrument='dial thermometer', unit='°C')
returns 117.5 °C
